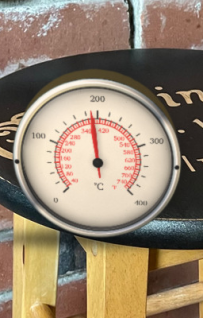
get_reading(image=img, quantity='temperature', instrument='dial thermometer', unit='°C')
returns 190 °C
